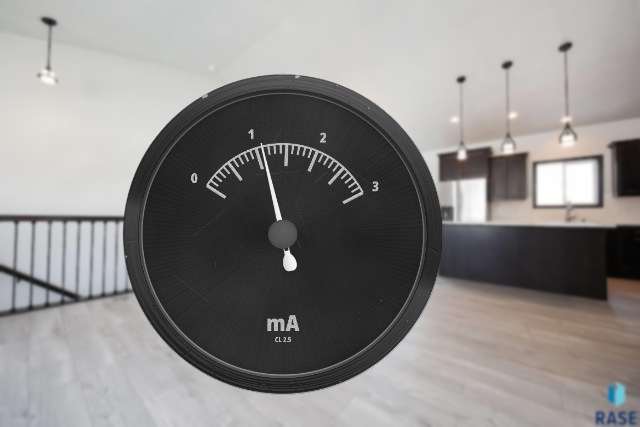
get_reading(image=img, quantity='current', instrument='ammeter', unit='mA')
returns 1.1 mA
